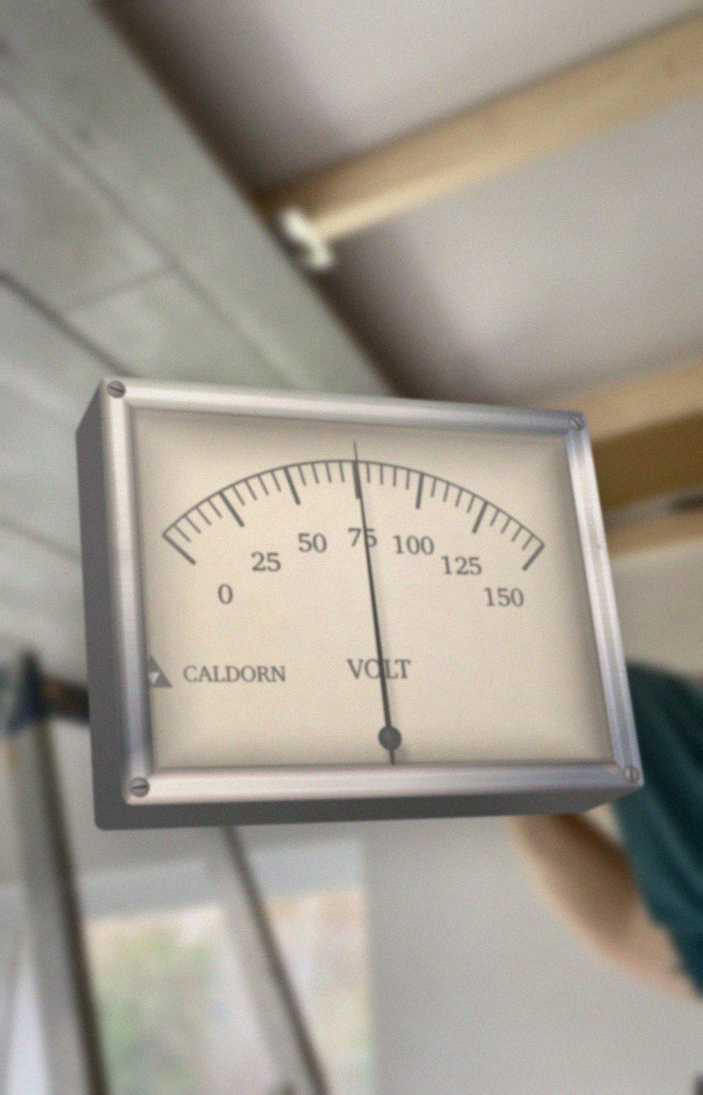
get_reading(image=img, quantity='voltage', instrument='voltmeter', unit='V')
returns 75 V
